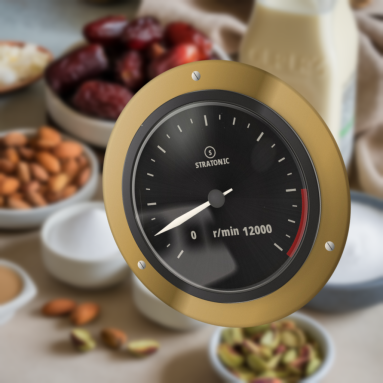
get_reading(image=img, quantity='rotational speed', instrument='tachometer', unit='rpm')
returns 1000 rpm
